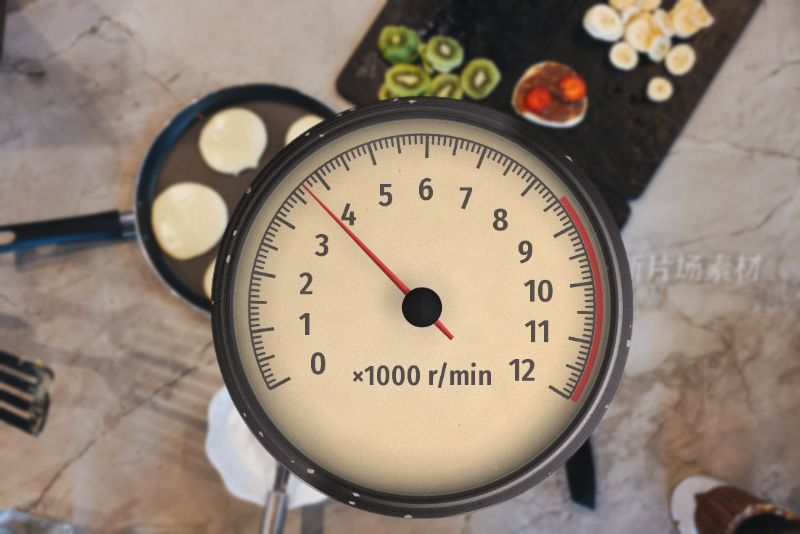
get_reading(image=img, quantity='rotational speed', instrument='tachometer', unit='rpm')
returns 3700 rpm
